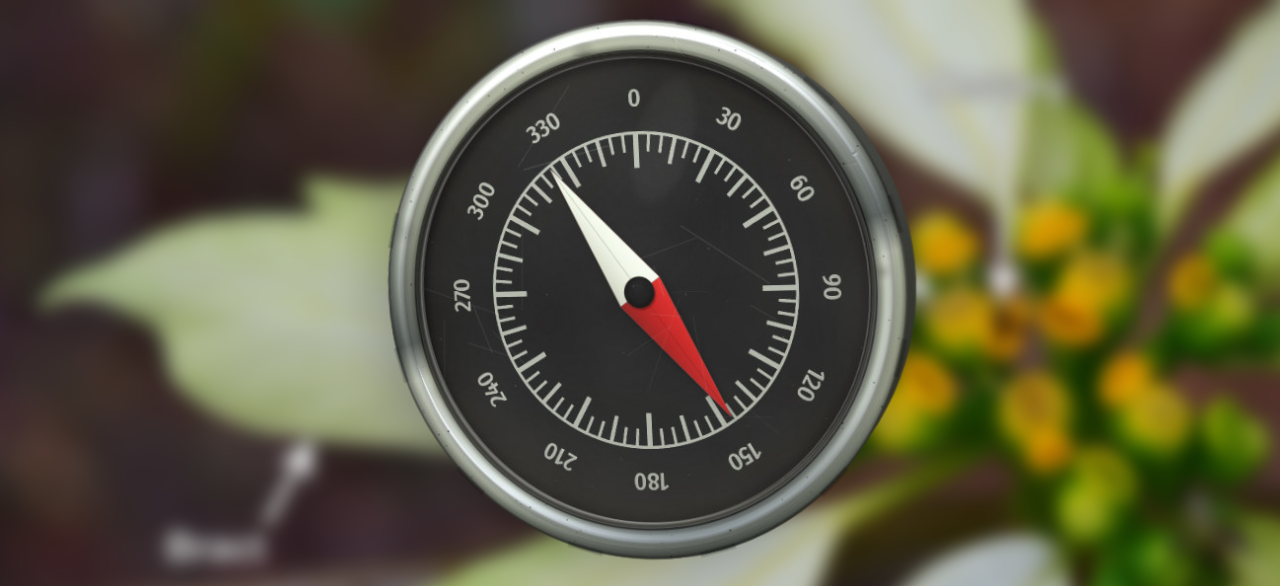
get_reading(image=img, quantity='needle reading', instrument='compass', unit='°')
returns 145 °
